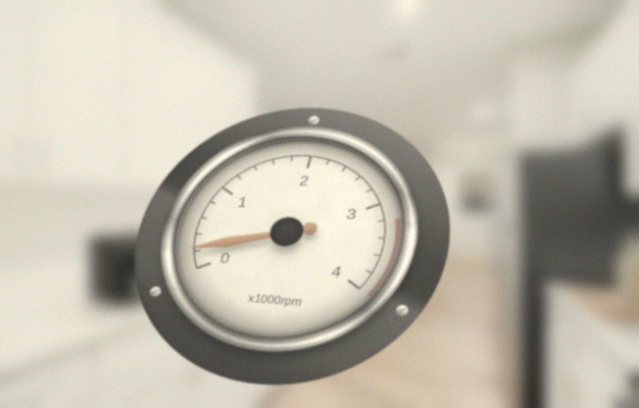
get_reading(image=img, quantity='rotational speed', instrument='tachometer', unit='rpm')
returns 200 rpm
